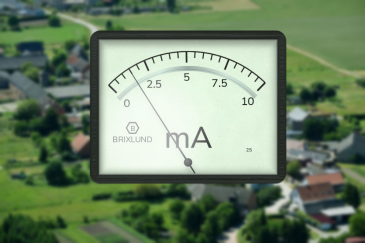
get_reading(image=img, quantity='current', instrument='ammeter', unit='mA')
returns 1.5 mA
